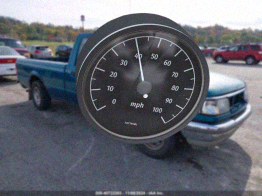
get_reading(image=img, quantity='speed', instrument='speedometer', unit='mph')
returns 40 mph
